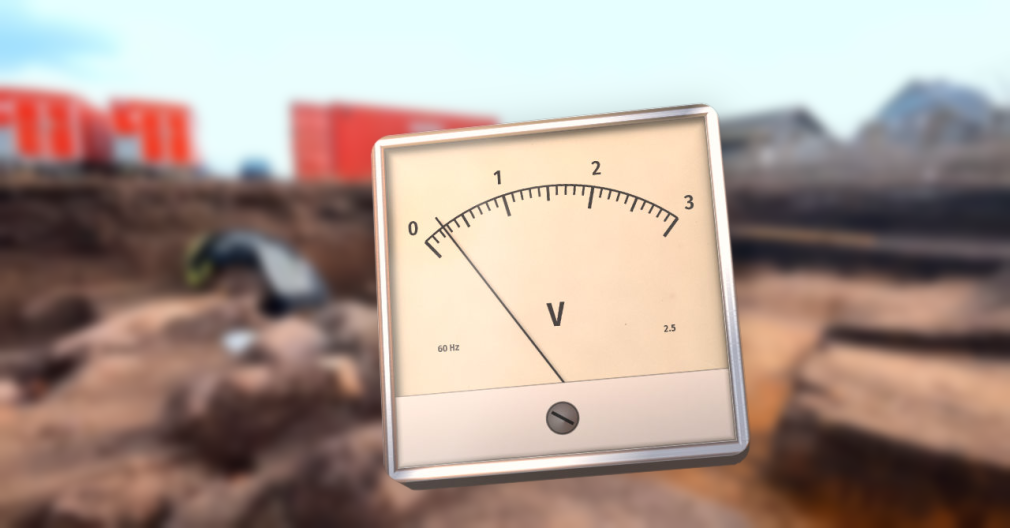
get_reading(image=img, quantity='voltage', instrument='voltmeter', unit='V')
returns 0.25 V
